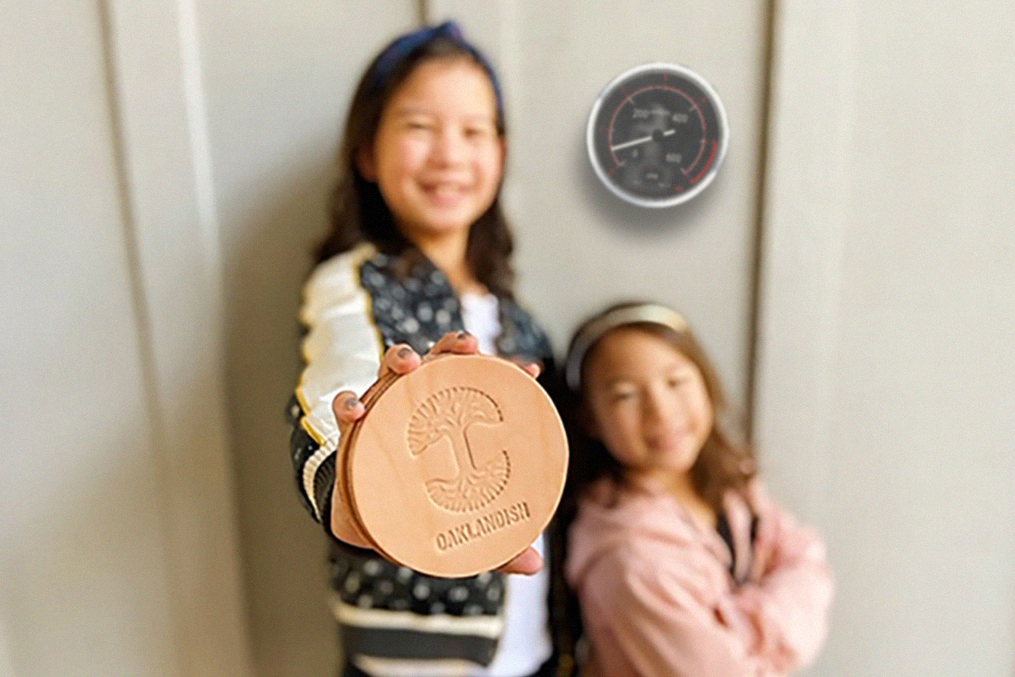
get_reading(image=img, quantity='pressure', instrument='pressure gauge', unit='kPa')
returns 50 kPa
